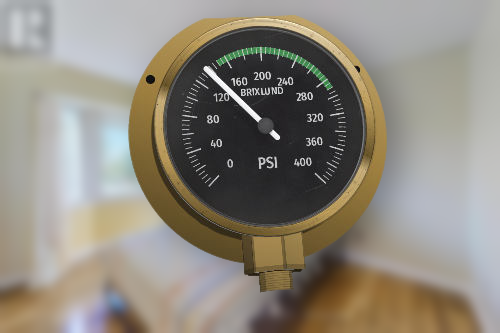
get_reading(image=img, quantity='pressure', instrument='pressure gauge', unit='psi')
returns 135 psi
